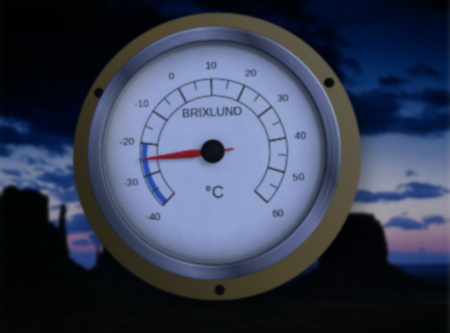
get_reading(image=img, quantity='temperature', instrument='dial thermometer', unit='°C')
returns -25 °C
